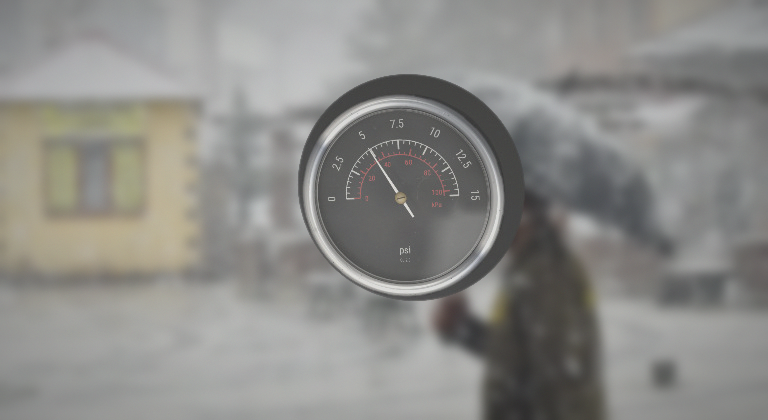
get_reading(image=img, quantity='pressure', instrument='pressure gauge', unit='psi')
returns 5 psi
